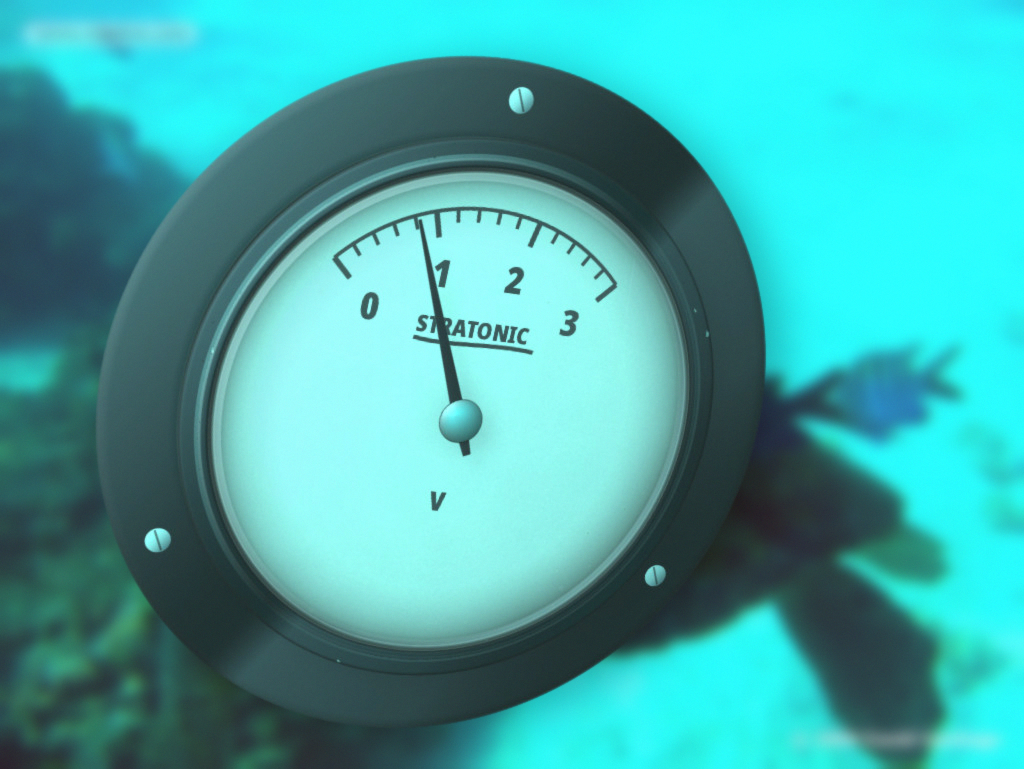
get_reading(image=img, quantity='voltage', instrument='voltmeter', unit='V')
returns 0.8 V
